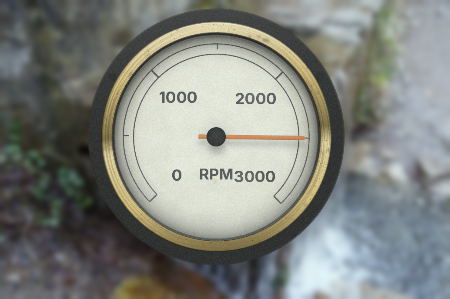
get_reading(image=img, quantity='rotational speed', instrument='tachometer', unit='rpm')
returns 2500 rpm
